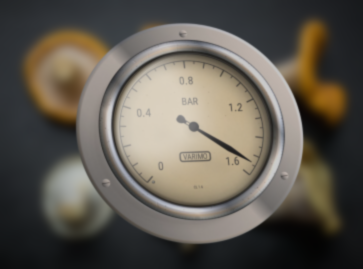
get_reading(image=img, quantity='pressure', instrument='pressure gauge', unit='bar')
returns 1.55 bar
